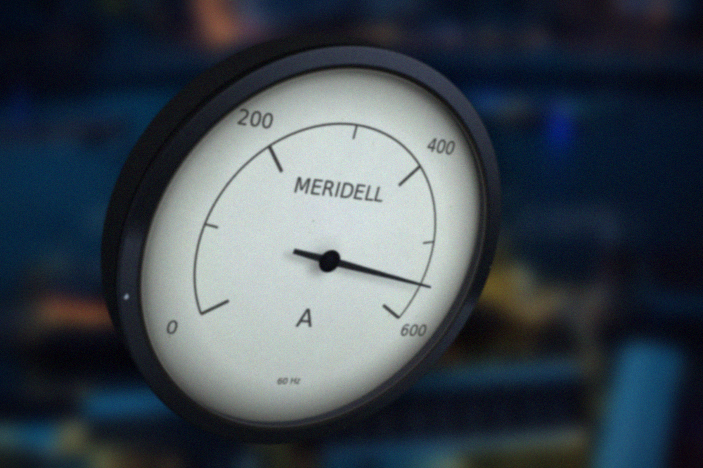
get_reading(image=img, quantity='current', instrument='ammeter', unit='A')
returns 550 A
